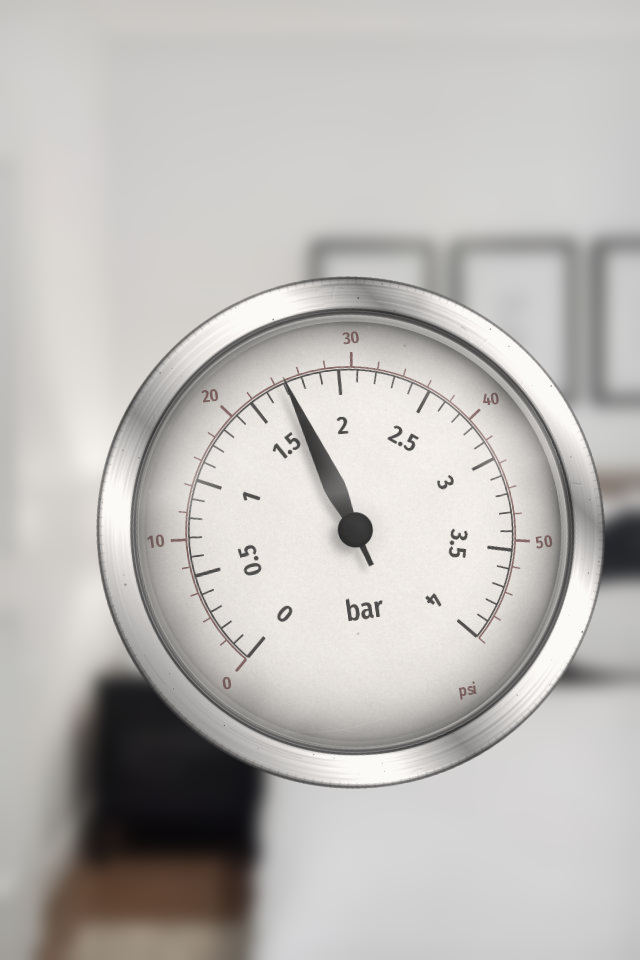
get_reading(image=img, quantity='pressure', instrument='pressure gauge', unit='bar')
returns 1.7 bar
